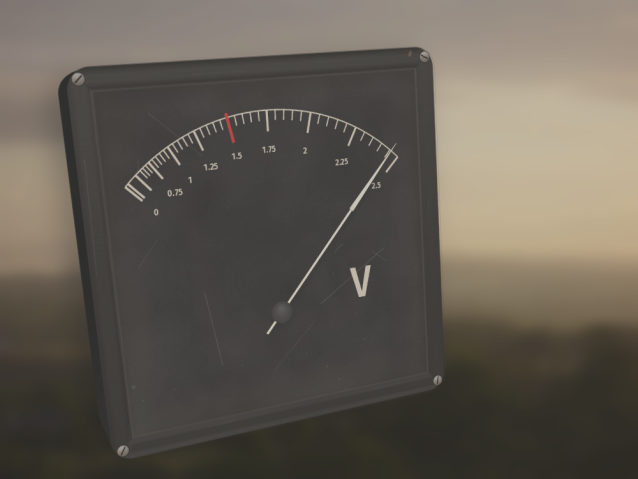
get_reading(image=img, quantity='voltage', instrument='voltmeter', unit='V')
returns 2.45 V
